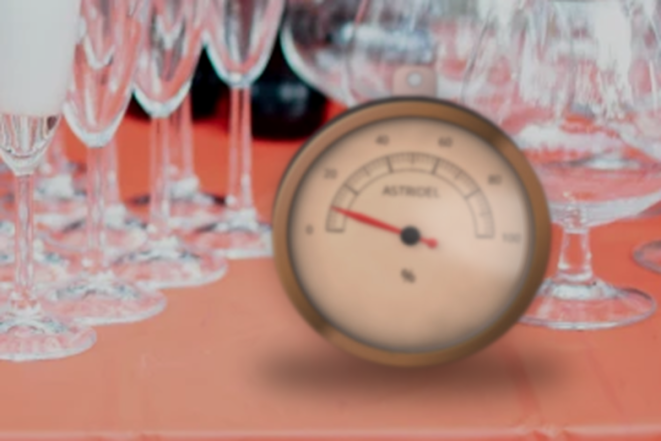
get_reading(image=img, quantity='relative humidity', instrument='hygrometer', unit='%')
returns 10 %
